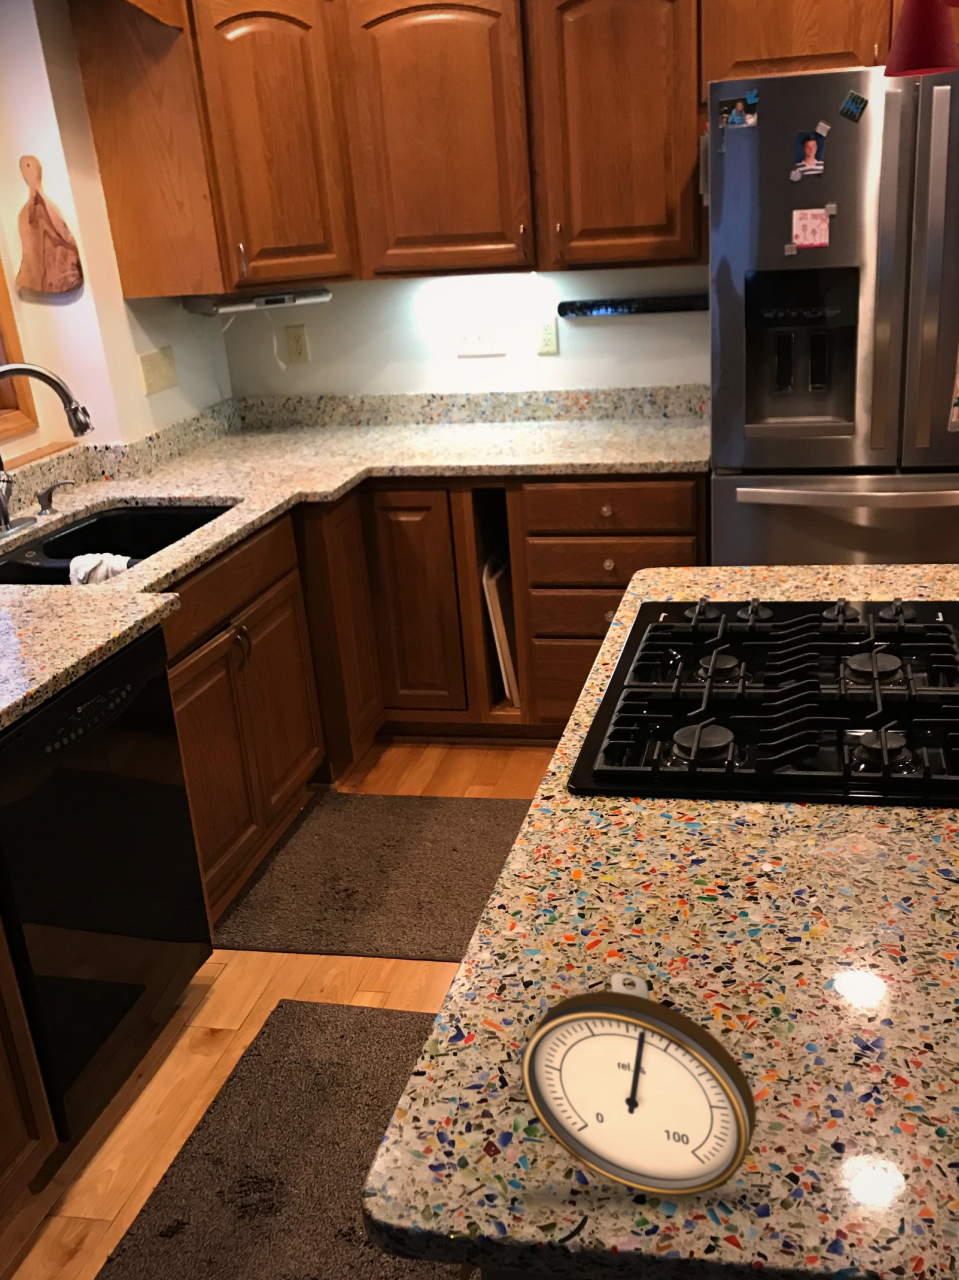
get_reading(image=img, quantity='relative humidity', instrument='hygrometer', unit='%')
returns 54 %
